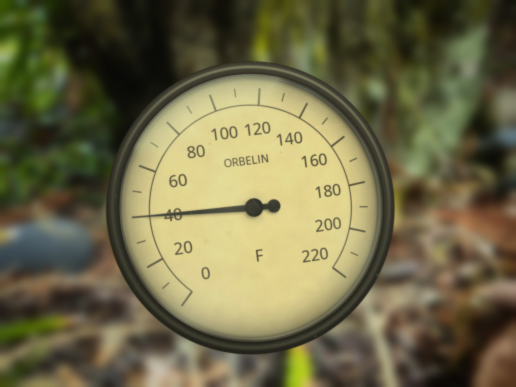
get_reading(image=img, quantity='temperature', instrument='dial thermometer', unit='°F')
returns 40 °F
